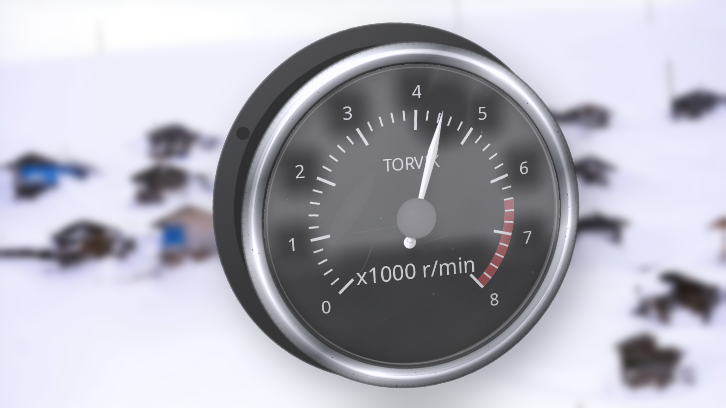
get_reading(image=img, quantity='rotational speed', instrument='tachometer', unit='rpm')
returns 4400 rpm
